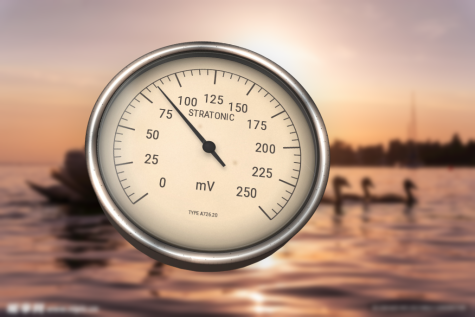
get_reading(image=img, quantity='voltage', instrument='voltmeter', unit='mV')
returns 85 mV
